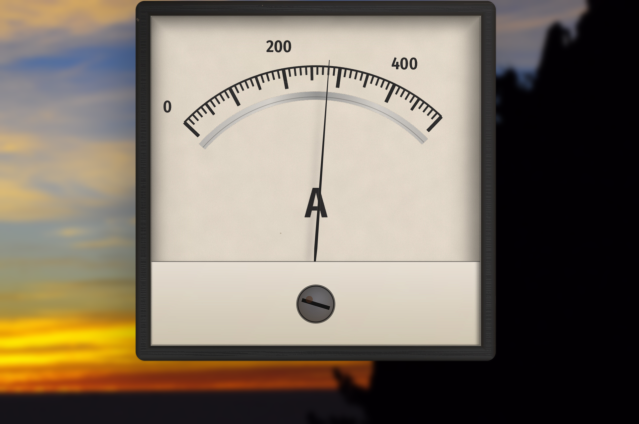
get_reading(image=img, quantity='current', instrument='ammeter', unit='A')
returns 280 A
